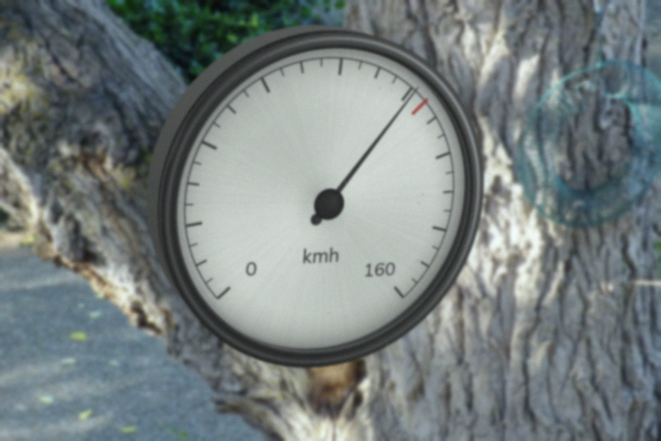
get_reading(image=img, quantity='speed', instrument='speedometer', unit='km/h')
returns 100 km/h
